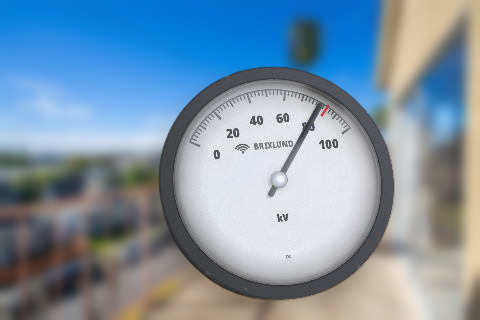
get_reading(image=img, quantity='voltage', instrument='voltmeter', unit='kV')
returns 80 kV
